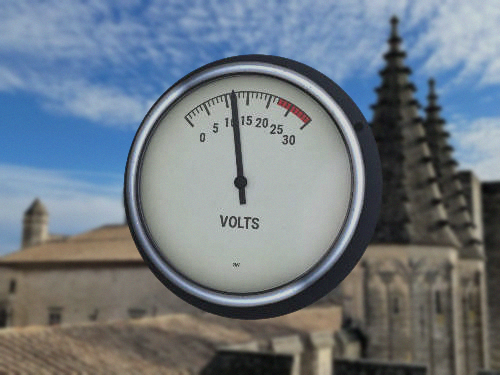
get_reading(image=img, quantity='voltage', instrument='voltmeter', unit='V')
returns 12 V
